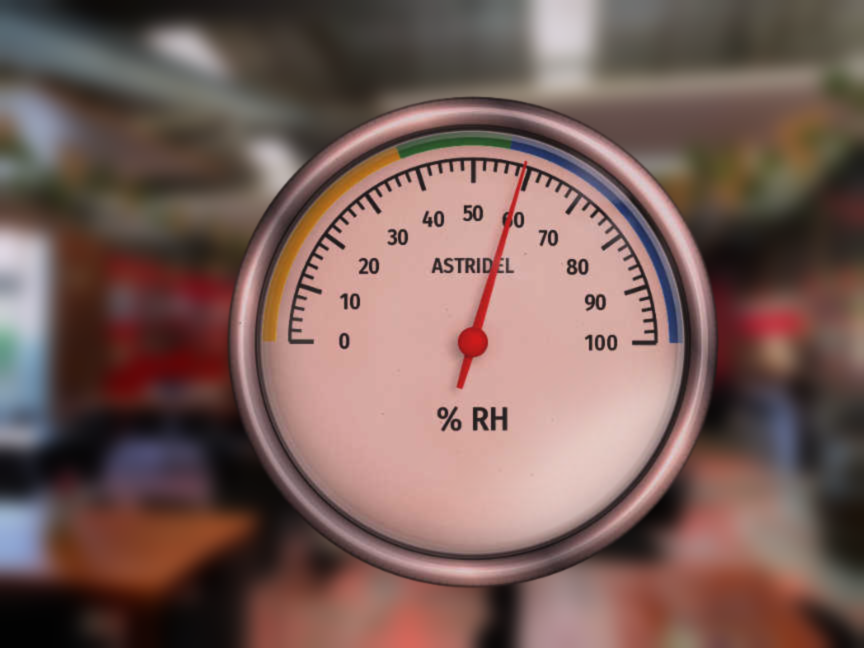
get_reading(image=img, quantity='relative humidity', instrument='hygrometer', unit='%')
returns 59 %
